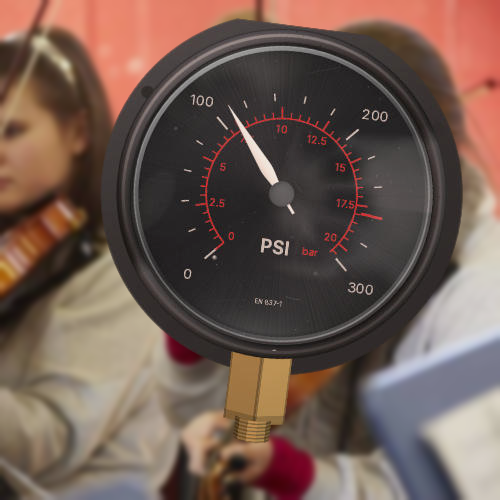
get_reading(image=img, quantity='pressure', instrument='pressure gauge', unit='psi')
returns 110 psi
